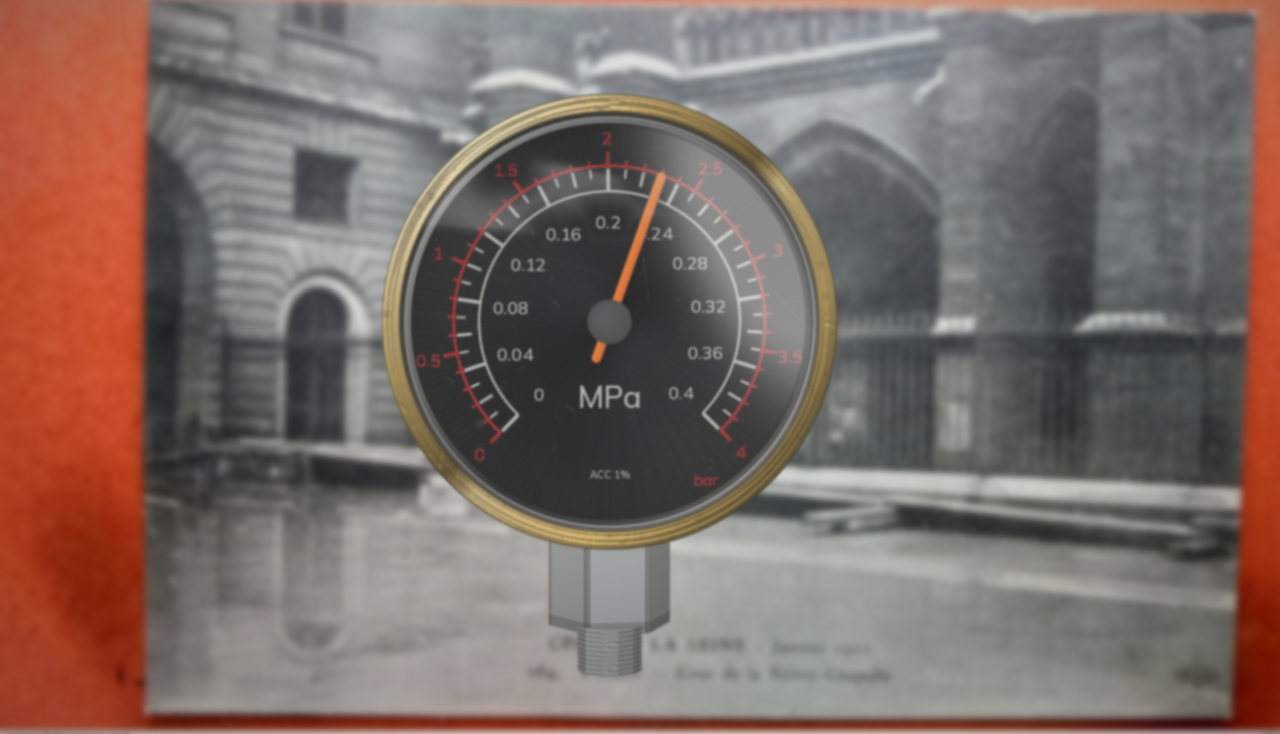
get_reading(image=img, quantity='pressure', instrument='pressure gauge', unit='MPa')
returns 0.23 MPa
